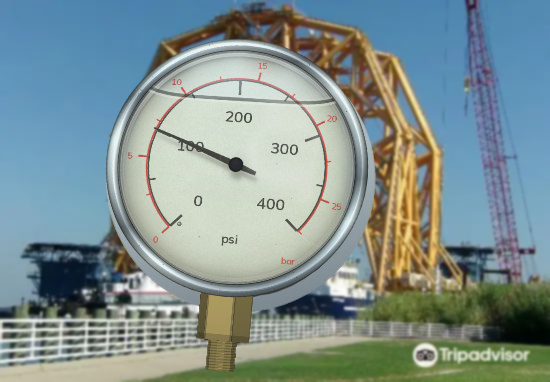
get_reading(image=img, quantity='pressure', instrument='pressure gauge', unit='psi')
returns 100 psi
